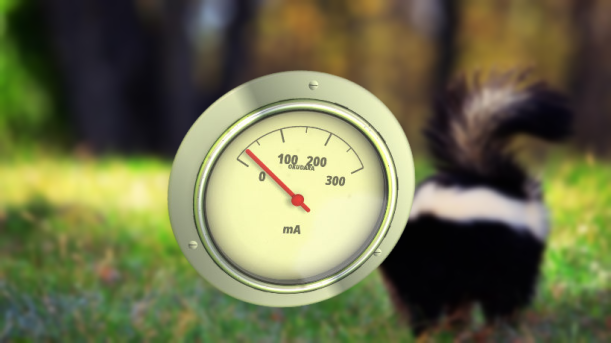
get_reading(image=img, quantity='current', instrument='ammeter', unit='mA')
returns 25 mA
